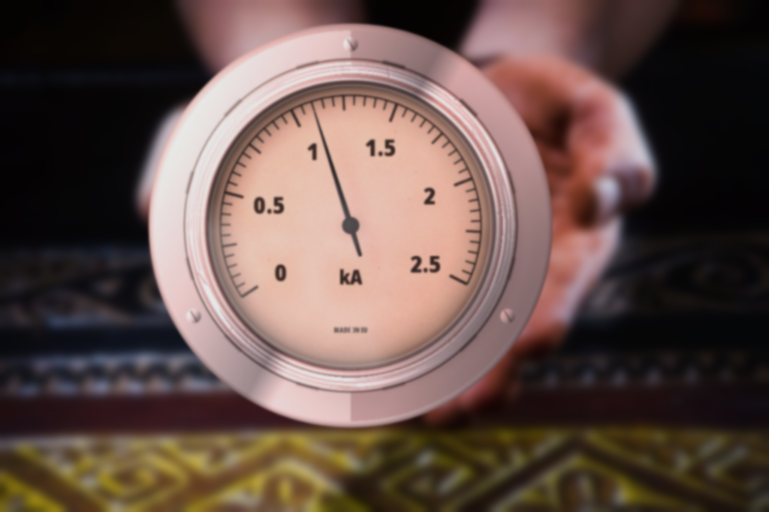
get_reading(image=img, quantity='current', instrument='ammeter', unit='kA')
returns 1.1 kA
